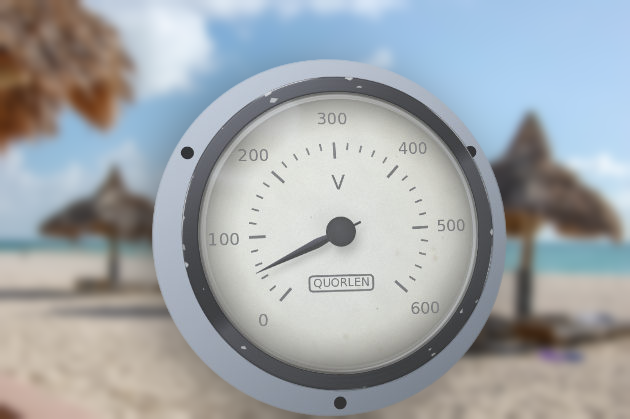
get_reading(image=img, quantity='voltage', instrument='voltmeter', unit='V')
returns 50 V
